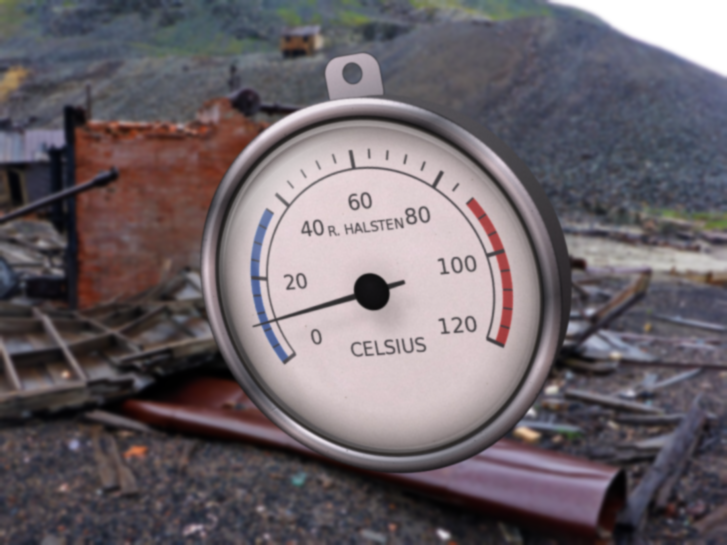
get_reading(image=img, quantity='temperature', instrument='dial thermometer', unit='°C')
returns 10 °C
